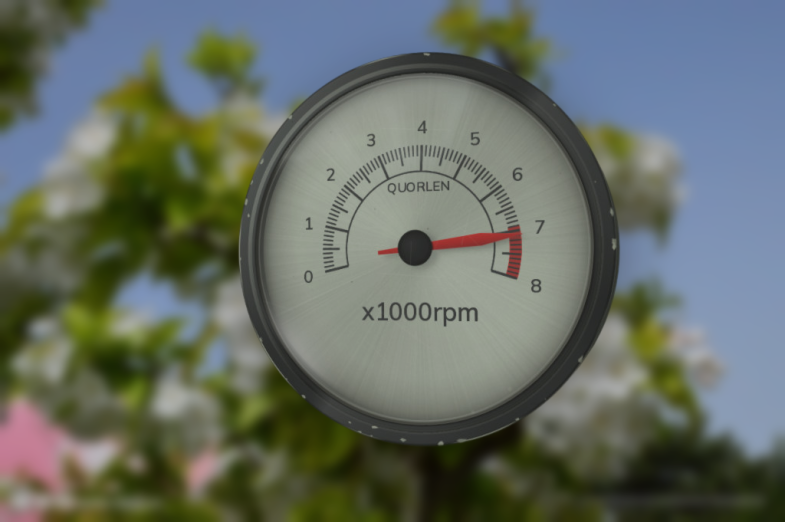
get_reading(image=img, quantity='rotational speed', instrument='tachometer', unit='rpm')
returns 7100 rpm
